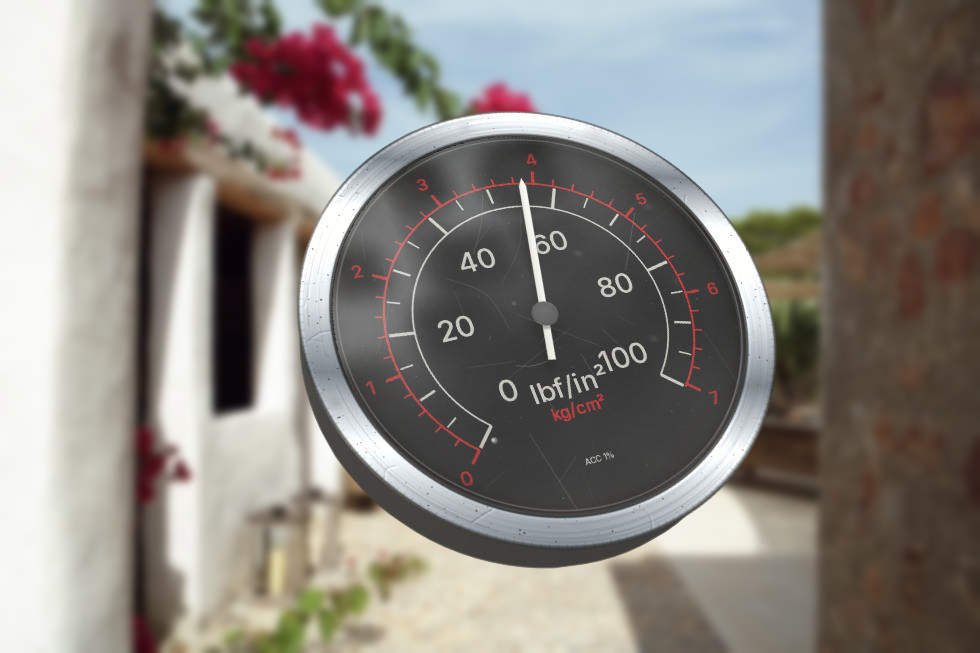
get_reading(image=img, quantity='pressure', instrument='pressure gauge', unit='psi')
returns 55 psi
